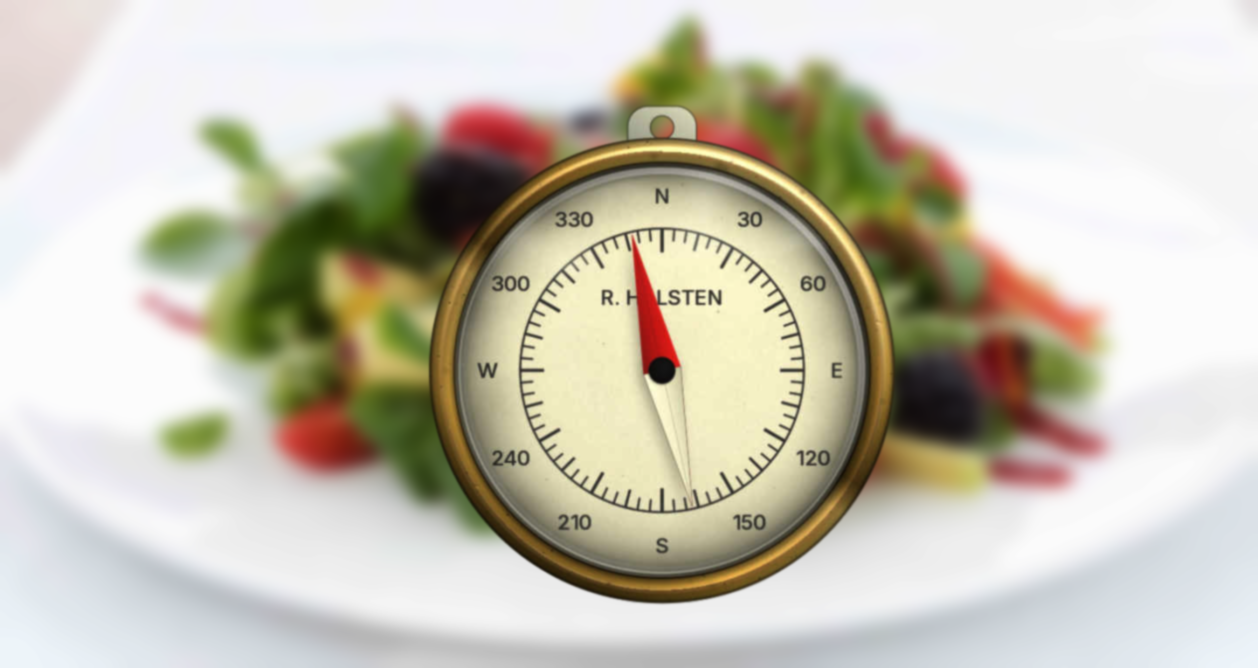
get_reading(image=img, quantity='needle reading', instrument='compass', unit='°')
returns 347.5 °
